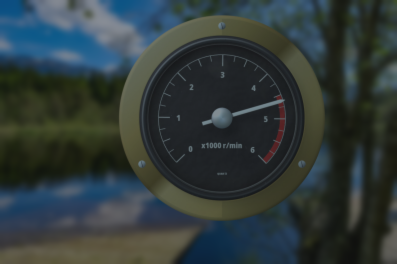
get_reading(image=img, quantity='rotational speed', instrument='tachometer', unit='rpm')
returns 4625 rpm
